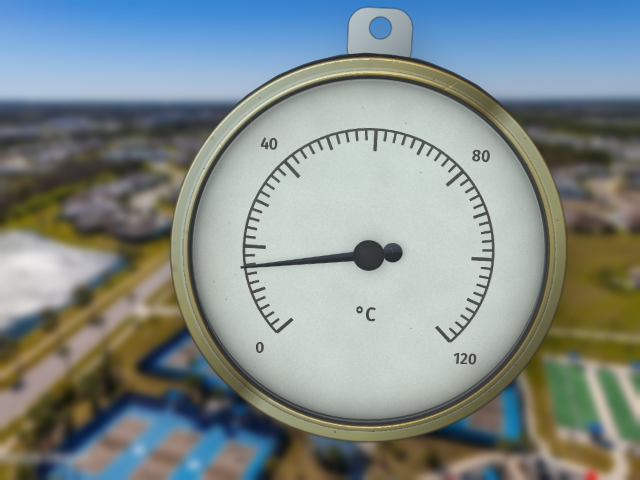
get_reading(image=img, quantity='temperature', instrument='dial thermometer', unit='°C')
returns 16 °C
